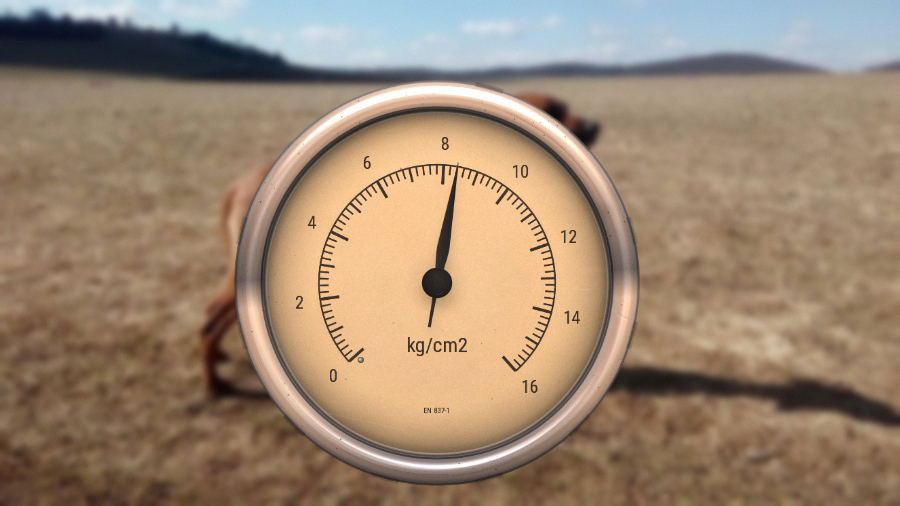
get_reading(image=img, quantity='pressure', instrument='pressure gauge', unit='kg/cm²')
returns 8.4 kg/cm²
